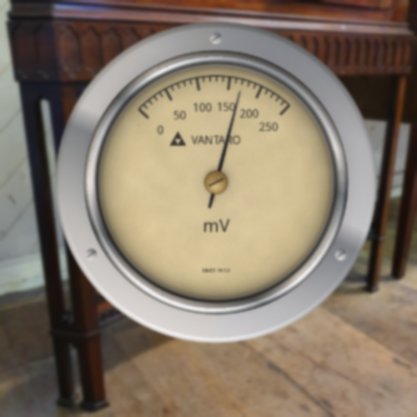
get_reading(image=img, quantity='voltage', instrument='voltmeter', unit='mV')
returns 170 mV
